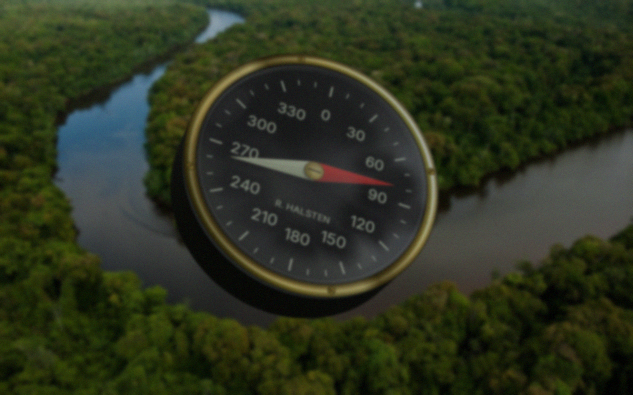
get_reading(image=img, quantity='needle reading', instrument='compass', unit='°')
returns 80 °
